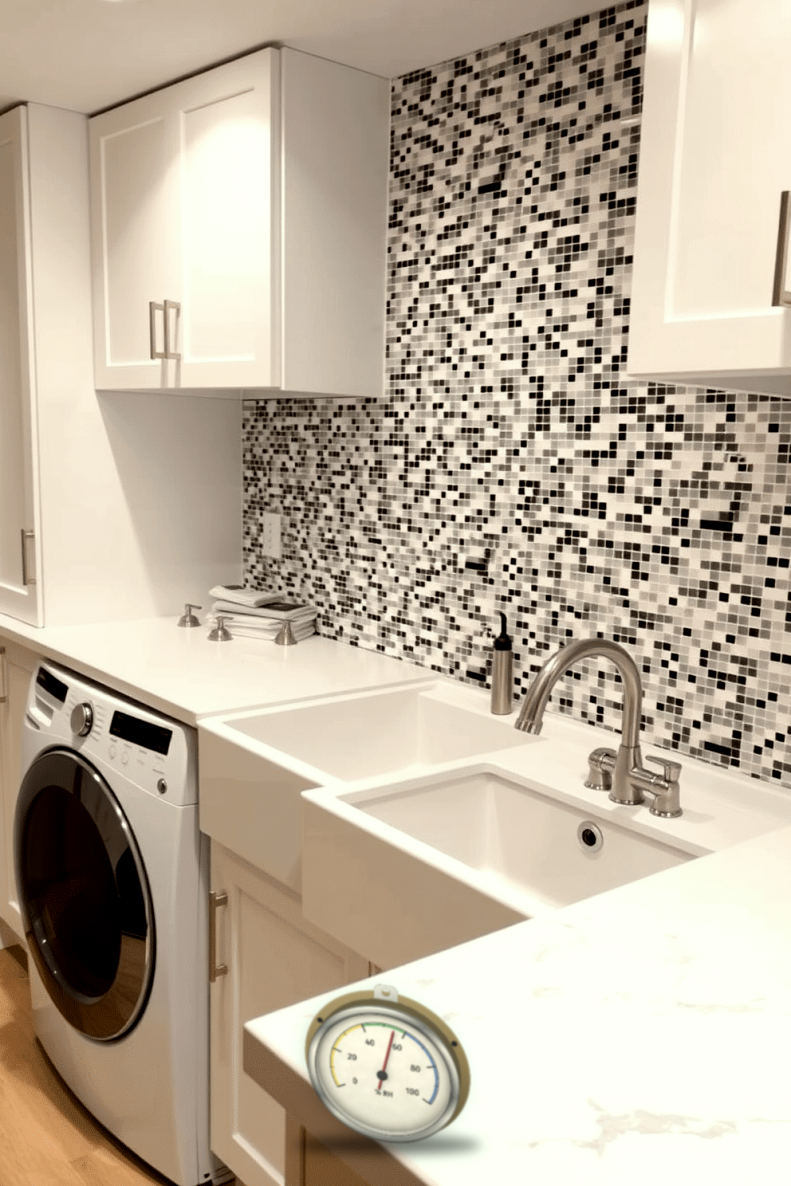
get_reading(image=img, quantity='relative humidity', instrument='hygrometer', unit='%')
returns 55 %
